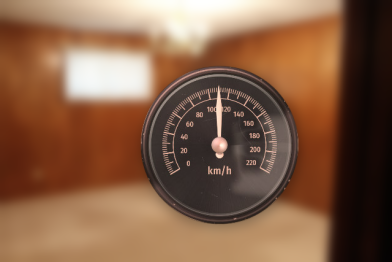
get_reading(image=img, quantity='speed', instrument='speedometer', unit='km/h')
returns 110 km/h
